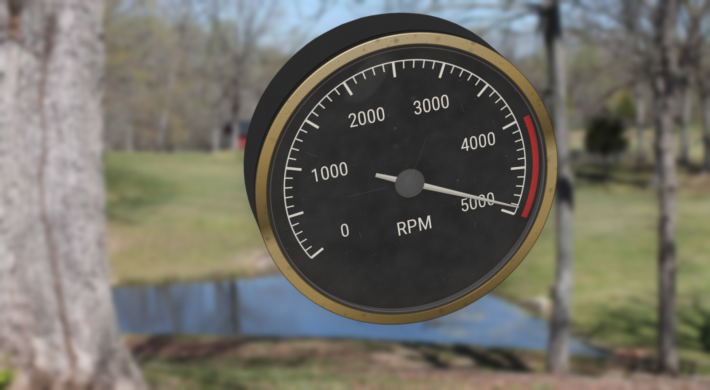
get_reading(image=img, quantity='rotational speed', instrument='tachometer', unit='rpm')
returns 4900 rpm
